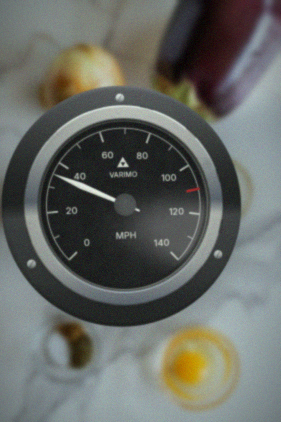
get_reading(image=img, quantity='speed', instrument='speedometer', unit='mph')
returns 35 mph
